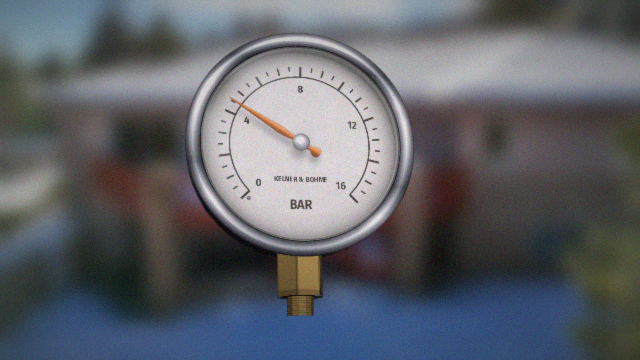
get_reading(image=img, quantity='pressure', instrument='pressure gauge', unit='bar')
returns 4.5 bar
